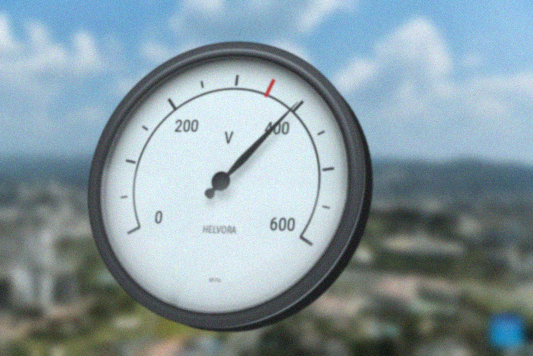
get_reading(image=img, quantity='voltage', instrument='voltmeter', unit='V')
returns 400 V
